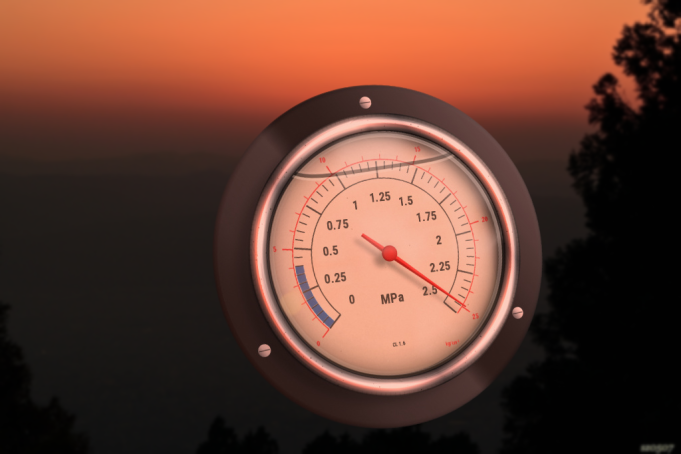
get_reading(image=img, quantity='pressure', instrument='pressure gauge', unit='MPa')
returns 2.45 MPa
